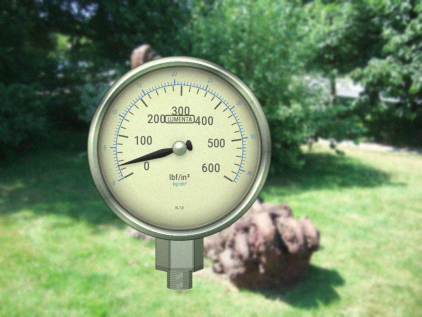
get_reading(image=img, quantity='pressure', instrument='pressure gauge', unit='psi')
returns 30 psi
